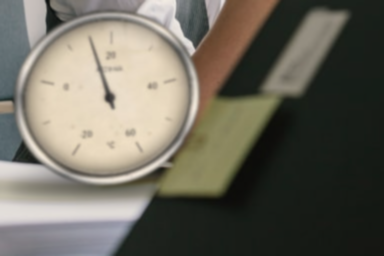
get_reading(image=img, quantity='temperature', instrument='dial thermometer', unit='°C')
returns 15 °C
